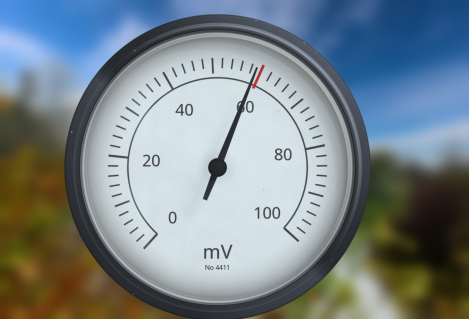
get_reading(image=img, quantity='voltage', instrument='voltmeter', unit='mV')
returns 59 mV
